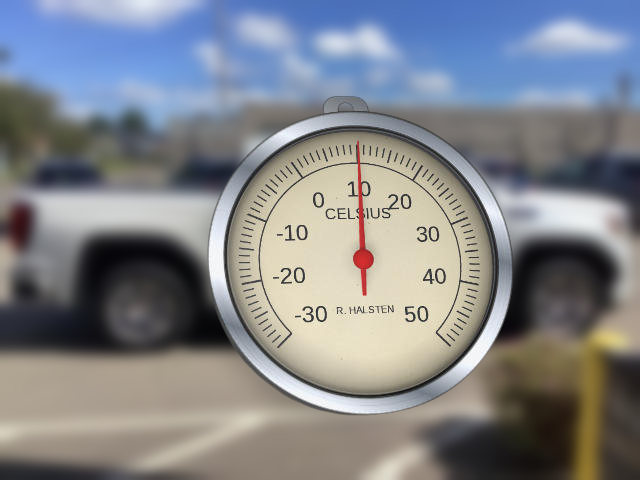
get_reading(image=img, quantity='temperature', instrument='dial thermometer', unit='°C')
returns 10 °C
